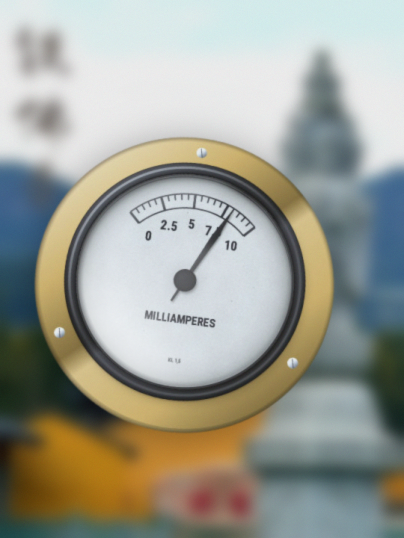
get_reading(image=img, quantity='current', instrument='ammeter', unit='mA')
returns 8 mA
